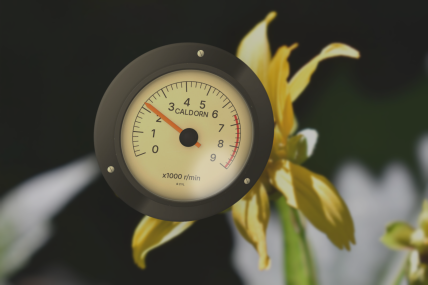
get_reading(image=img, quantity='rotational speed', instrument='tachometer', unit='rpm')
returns 2200 rpm
